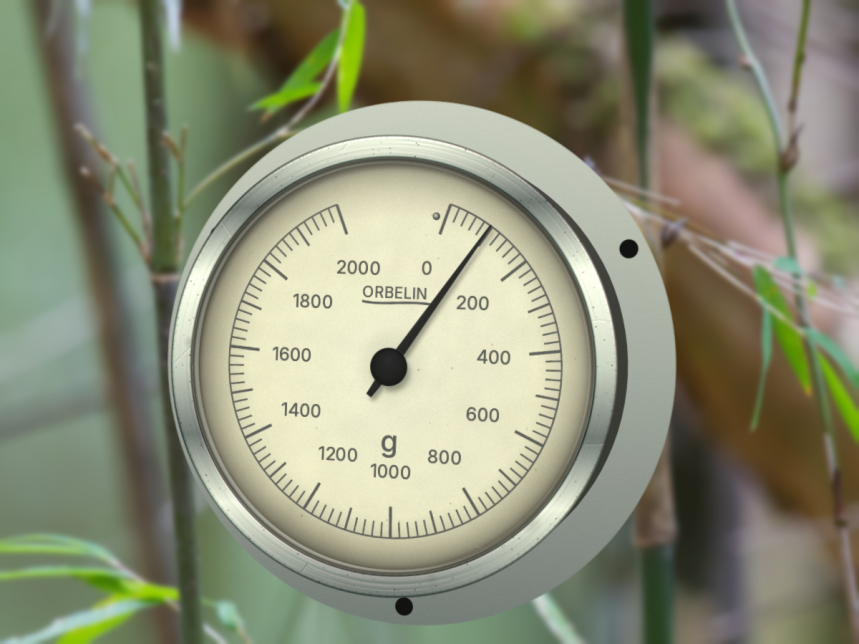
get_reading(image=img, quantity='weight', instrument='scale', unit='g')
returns 100 g
